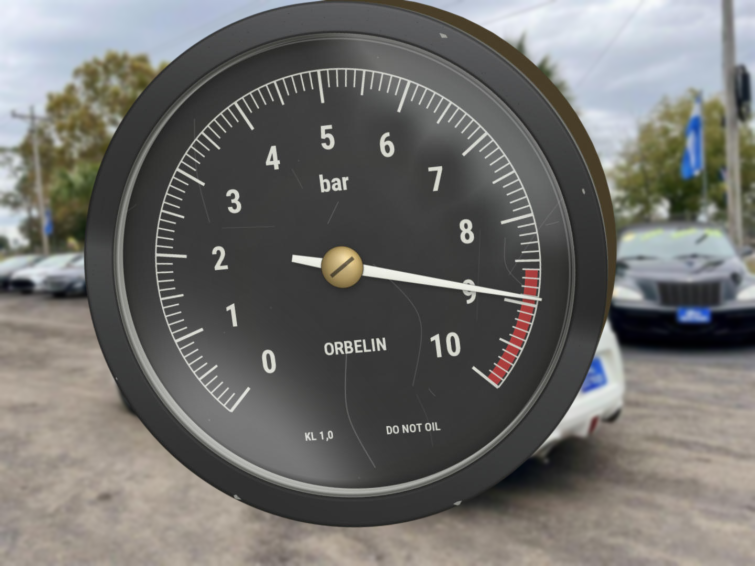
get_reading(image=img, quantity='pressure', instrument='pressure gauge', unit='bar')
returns 8.9 bar
